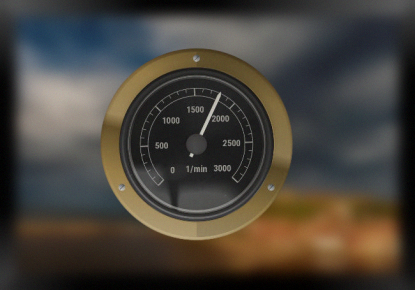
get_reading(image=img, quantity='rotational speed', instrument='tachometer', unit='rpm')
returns 1800 rpm
